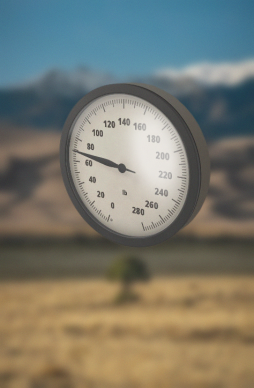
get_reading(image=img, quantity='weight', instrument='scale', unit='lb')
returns 70 lb
